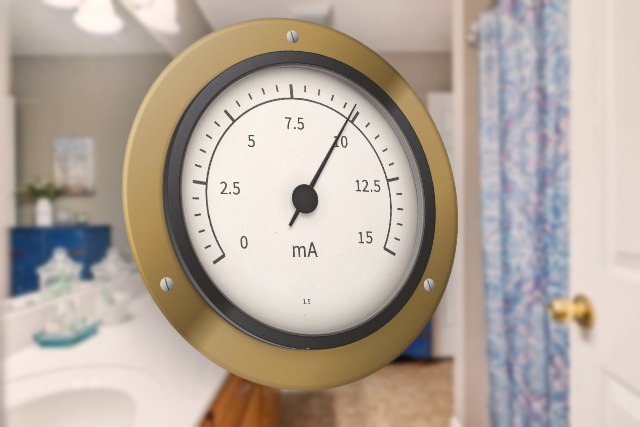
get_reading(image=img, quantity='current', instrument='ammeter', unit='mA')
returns 9.75 mA
